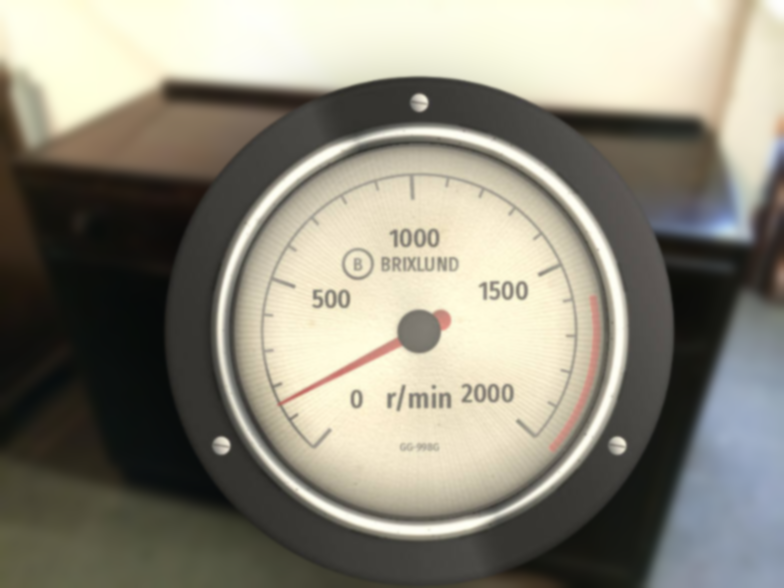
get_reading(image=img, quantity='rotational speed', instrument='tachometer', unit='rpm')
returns 150 rpm
